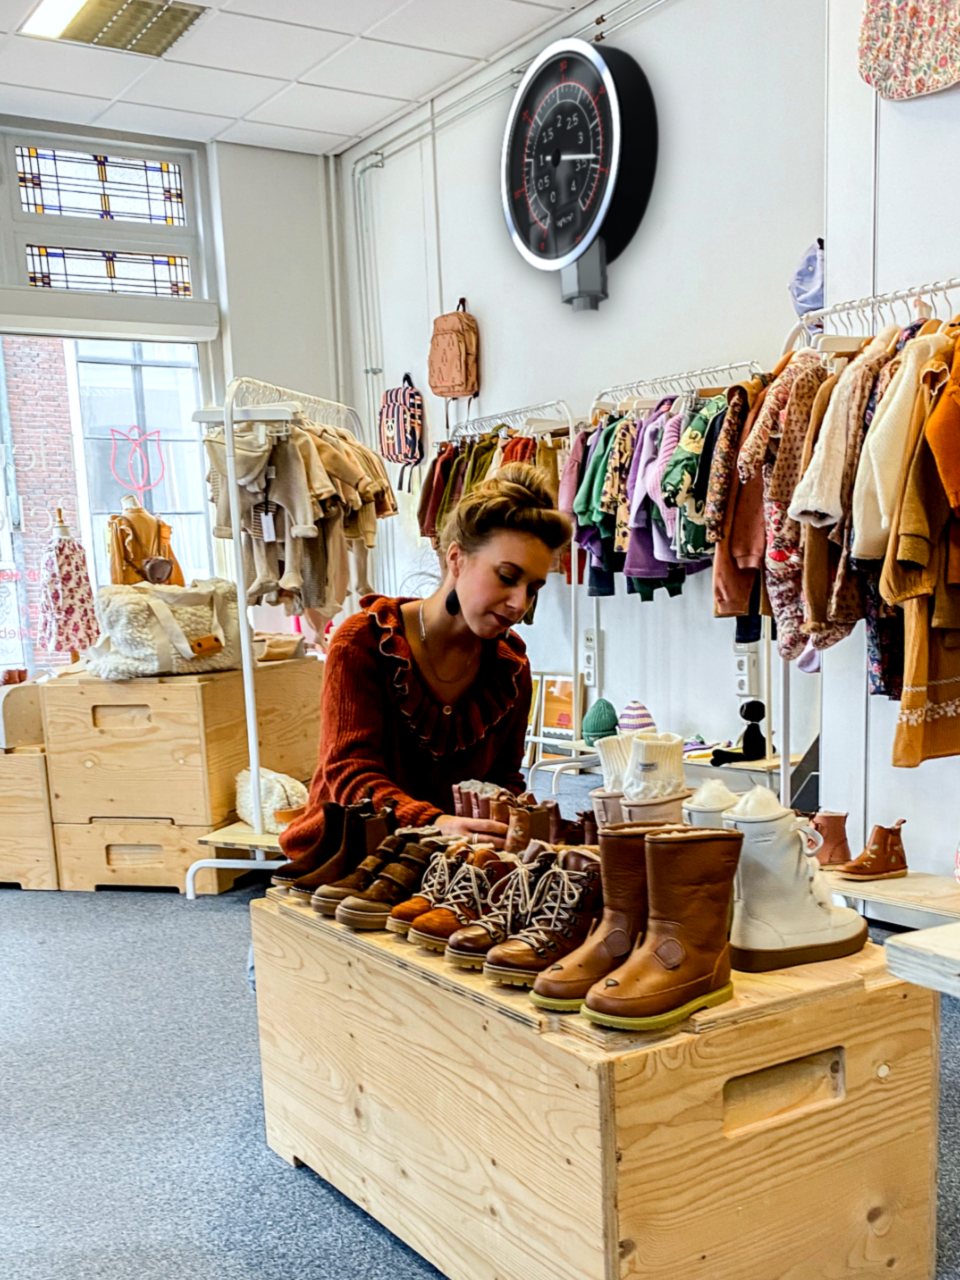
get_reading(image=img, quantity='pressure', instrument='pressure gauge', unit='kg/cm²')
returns 3.4 kg/cm²
